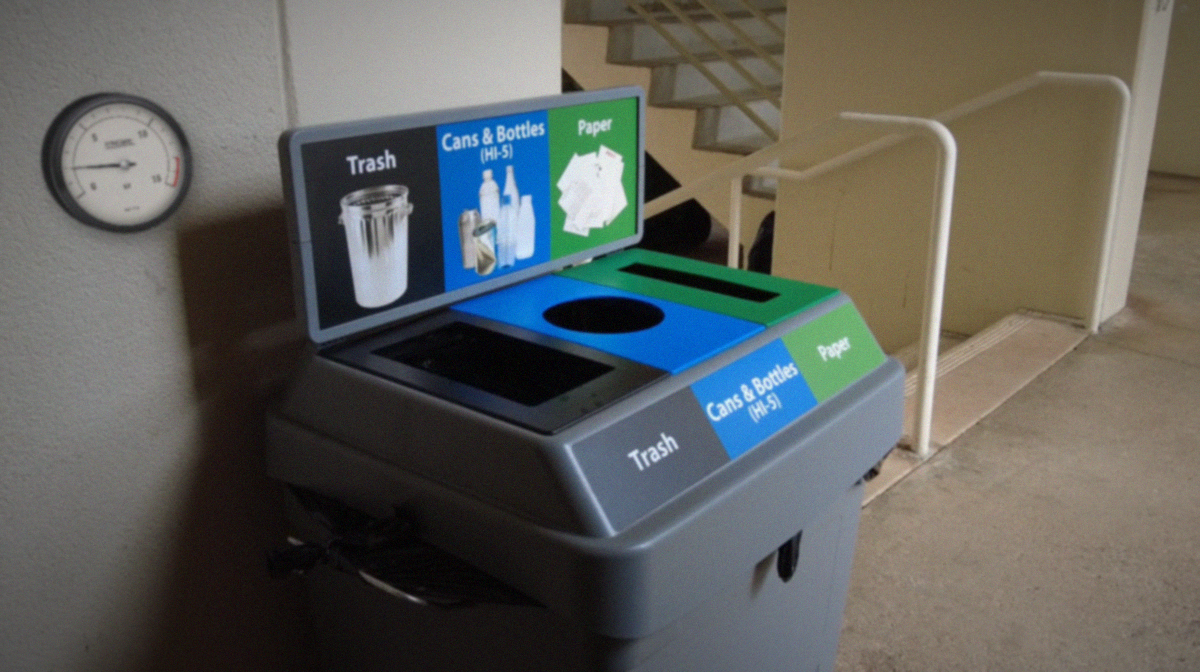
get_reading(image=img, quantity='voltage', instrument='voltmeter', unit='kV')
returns 2 kV
